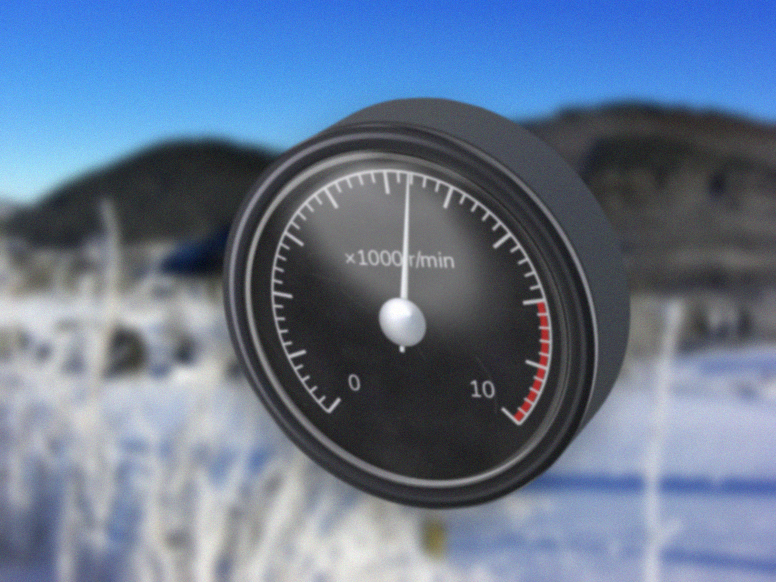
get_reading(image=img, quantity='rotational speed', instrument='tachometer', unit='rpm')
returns 5400 rpm
